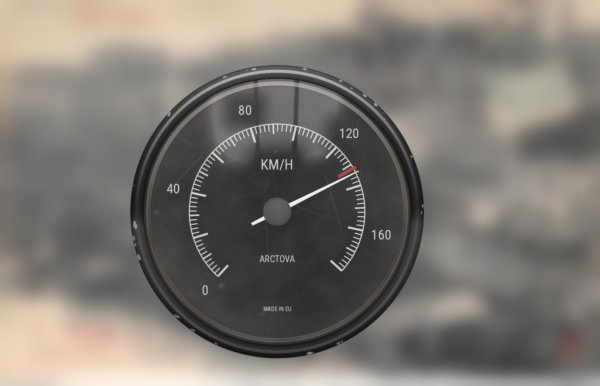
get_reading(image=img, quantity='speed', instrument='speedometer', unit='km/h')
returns 134 km/h
